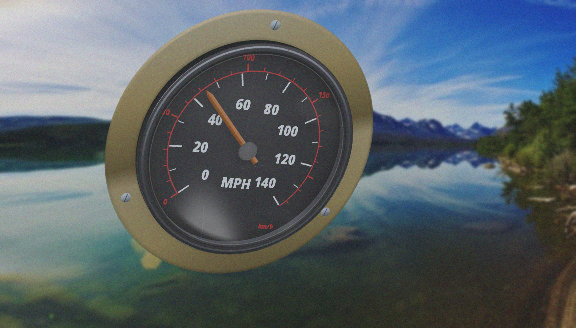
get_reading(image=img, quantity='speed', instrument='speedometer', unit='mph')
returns 45 mph
